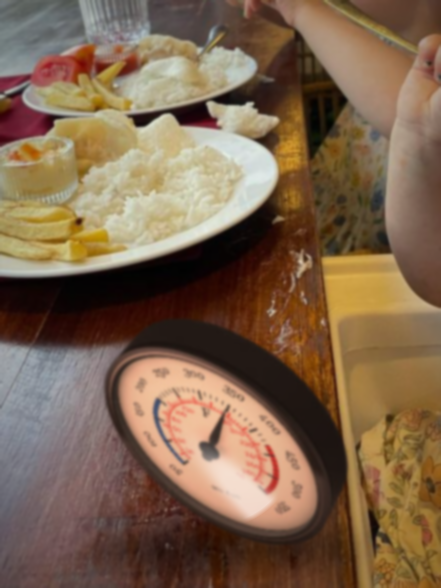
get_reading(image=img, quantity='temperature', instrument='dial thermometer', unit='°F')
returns 350 °F
